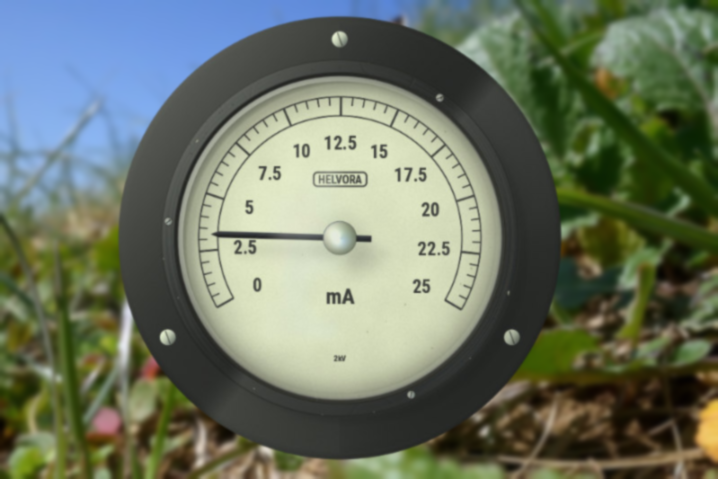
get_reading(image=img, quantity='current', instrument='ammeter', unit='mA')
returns 3.25 mA
